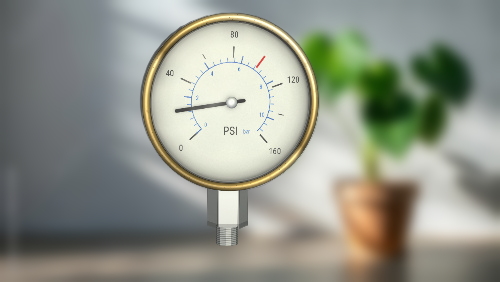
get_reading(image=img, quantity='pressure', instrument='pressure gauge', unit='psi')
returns 20 psi
